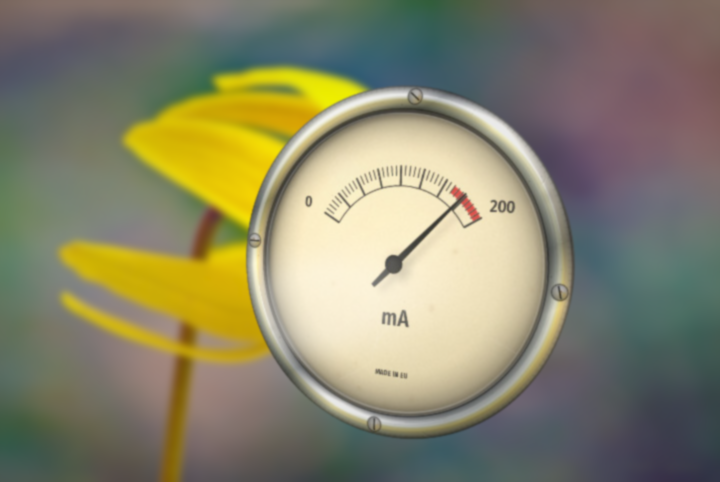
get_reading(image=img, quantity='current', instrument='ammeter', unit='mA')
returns 175 mA
